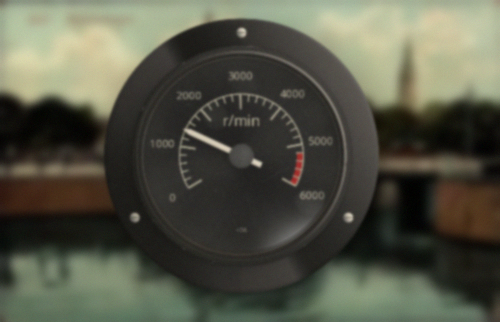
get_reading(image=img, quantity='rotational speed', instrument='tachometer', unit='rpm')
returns 1400 rpm
